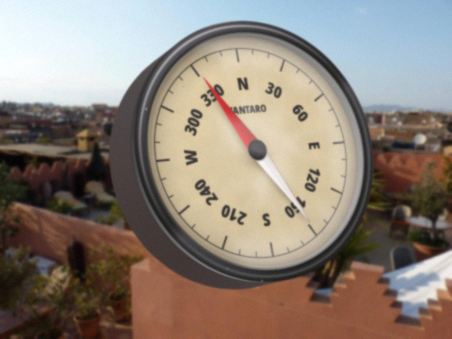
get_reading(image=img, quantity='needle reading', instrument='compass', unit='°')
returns 330 °
